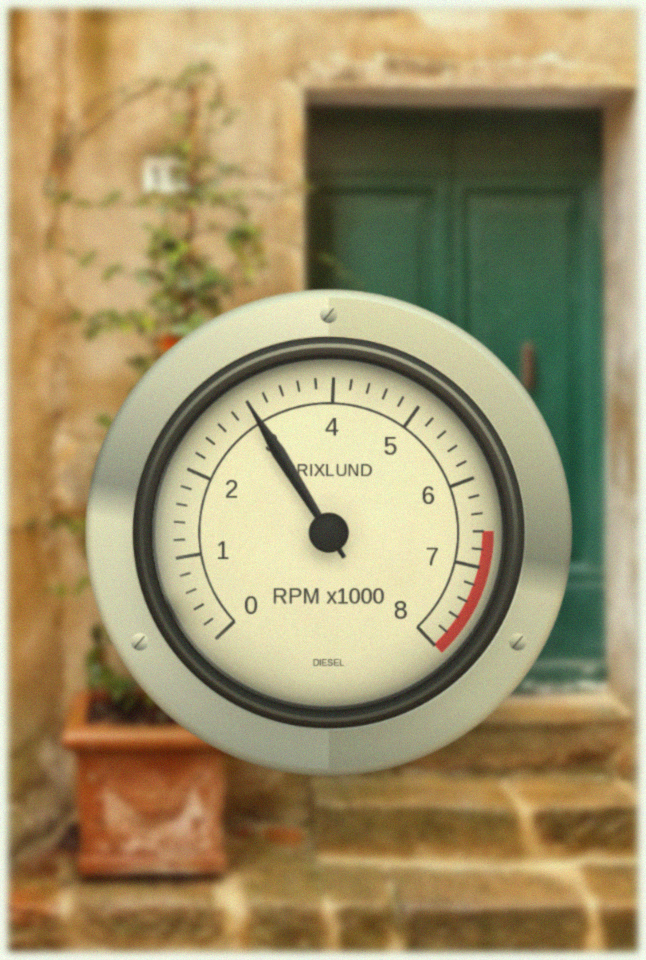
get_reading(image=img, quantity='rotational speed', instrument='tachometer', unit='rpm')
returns 3000 rpm
